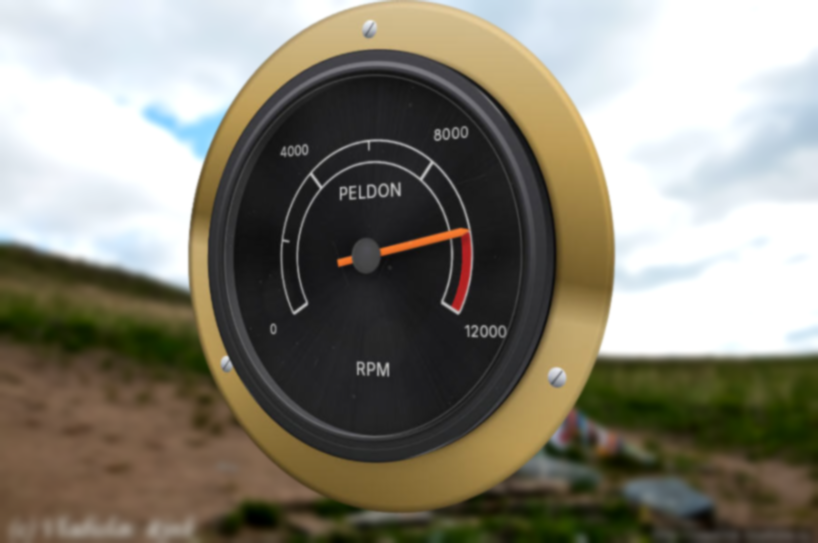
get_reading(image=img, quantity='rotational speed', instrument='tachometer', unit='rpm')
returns 10000 rpm
